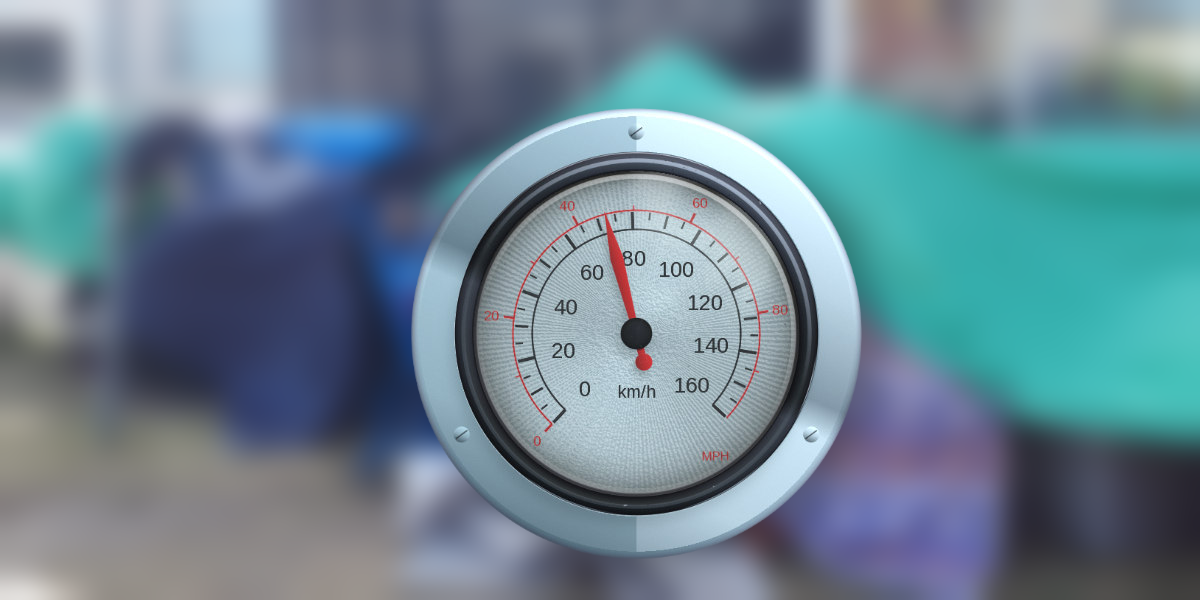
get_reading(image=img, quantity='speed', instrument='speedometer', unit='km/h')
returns 72.5 km/h
